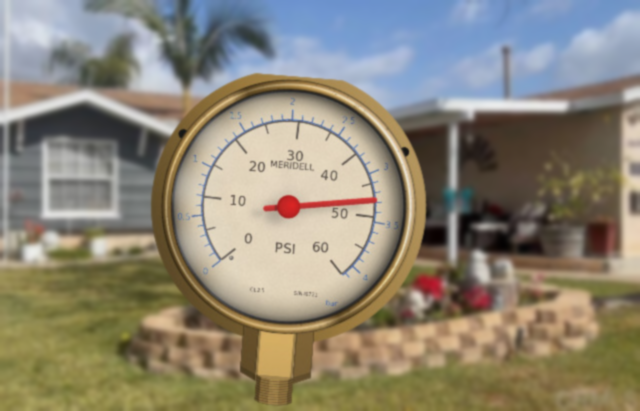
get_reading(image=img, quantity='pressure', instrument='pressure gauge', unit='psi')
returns 47.5 psi
